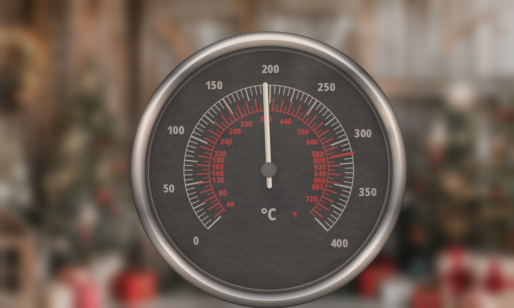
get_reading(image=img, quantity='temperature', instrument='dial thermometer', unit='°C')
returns 195 °C
